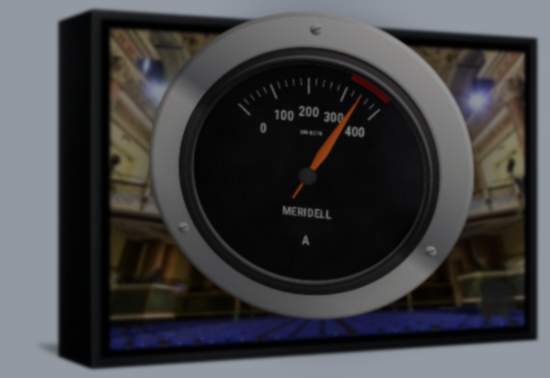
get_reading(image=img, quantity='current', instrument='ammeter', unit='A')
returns 340 A
